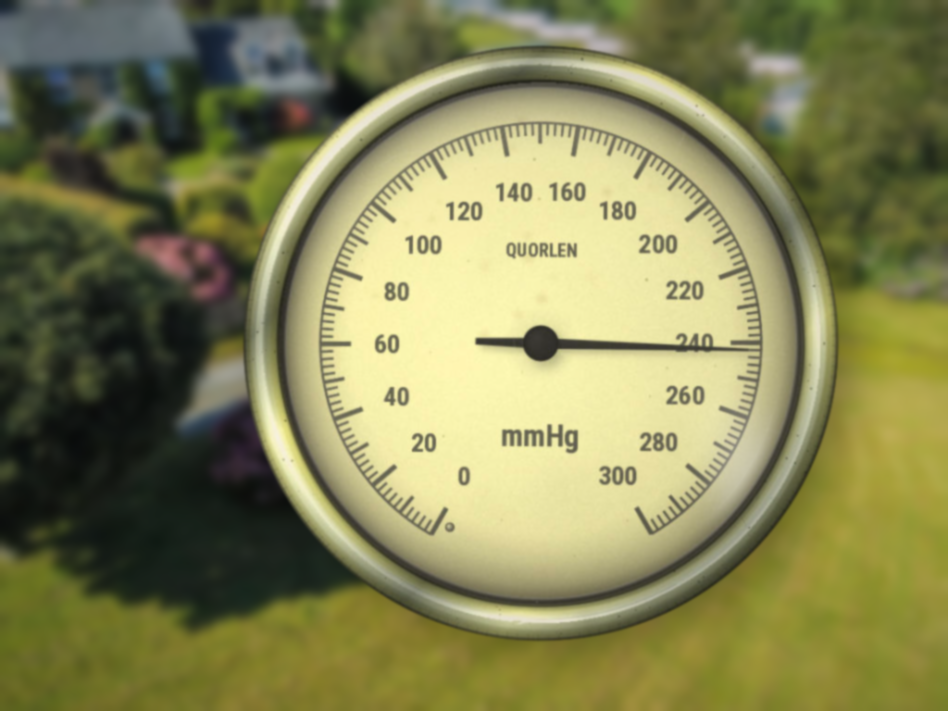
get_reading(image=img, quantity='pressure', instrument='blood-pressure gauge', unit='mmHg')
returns 242 mmHg
